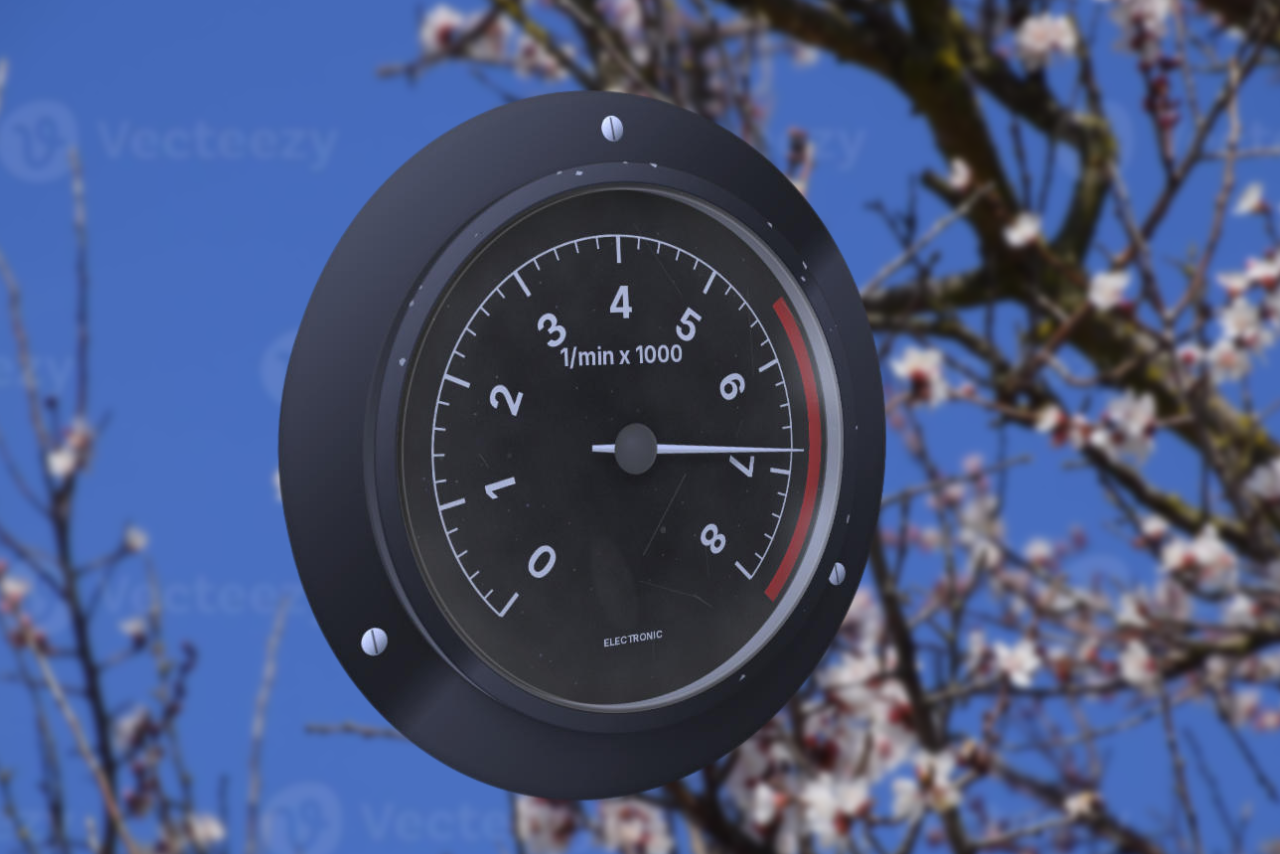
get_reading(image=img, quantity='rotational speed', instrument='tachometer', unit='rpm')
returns 6800 rpm
